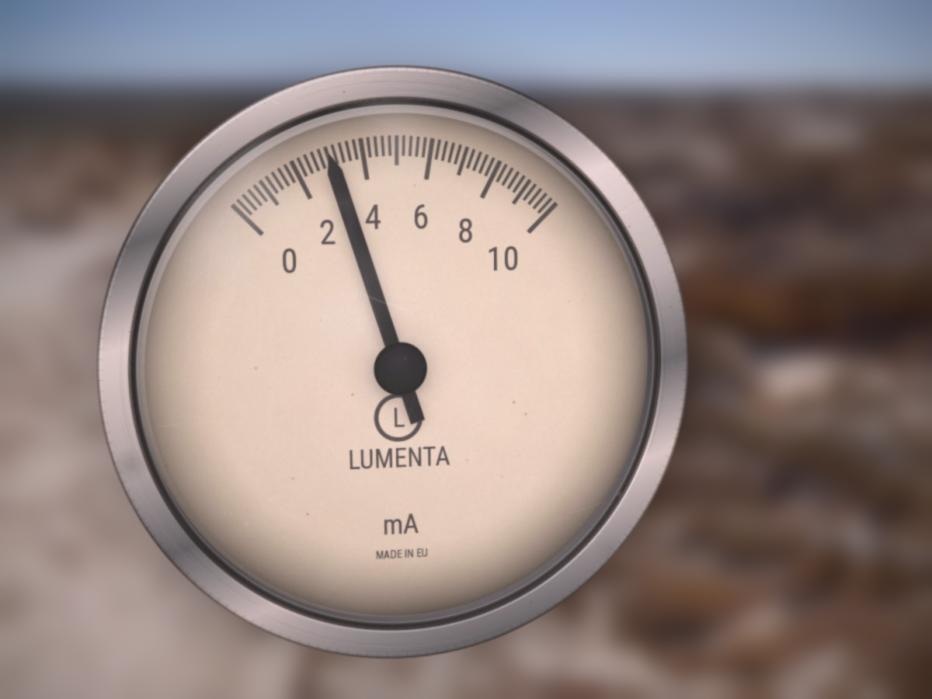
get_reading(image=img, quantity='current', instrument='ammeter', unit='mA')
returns 3 mA
